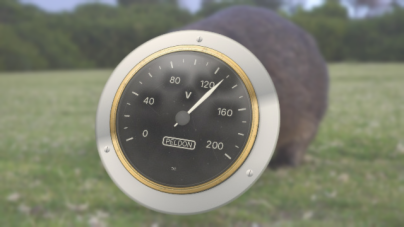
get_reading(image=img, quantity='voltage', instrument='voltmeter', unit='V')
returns 130 V
